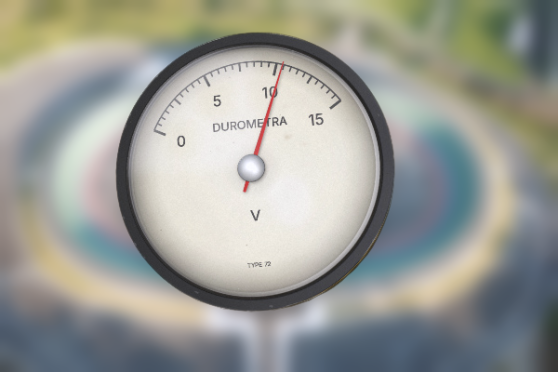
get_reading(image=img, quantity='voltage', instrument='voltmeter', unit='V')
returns 10.5 V
